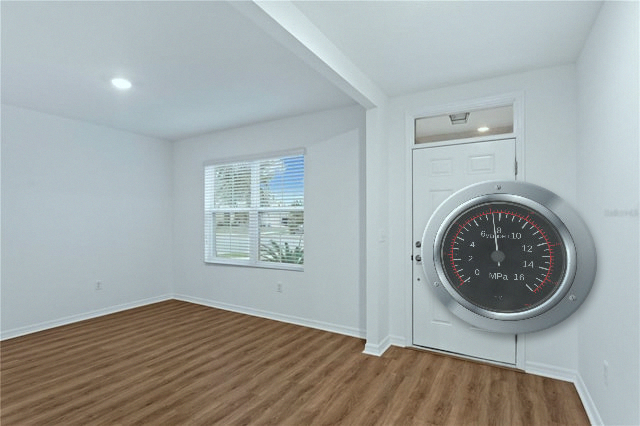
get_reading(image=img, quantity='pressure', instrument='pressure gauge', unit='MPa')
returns 7.5 MPa
